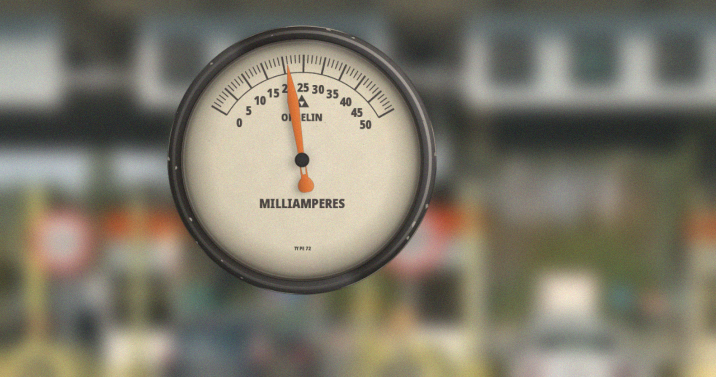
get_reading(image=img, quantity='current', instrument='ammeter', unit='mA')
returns 21 mA
